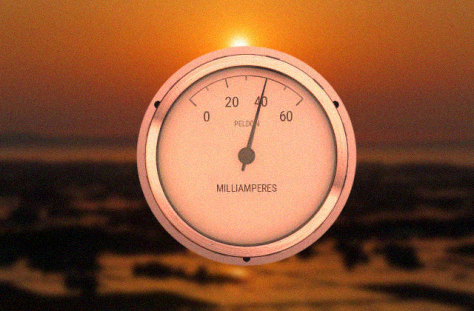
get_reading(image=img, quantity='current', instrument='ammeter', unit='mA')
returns 40 mA
